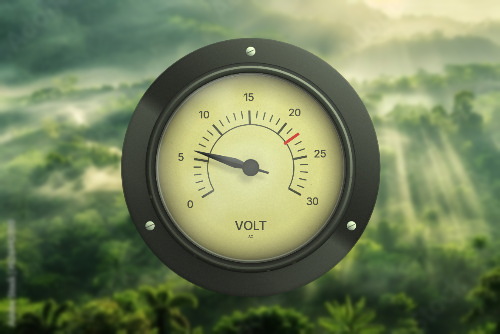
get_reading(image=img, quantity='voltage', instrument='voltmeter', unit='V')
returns 6 V
